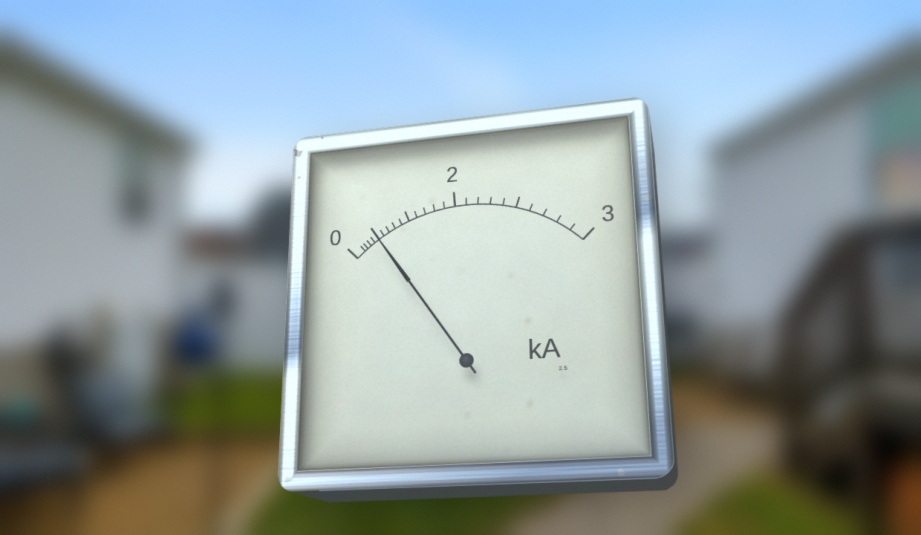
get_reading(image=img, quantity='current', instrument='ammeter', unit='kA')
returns 1 kA
